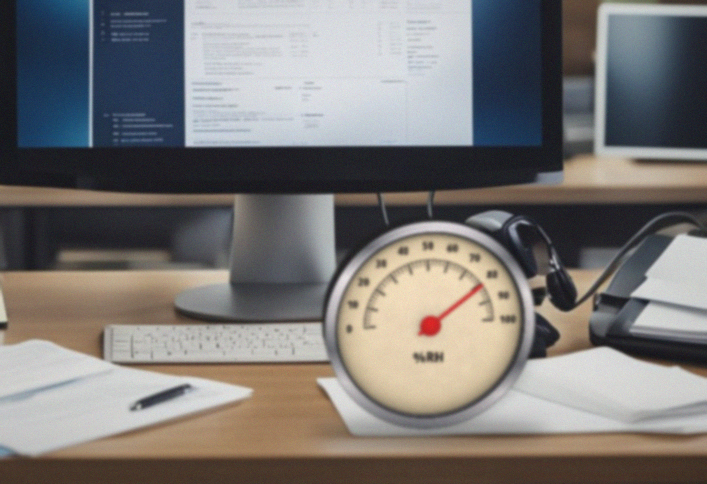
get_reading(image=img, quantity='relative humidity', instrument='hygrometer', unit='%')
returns 80 %
